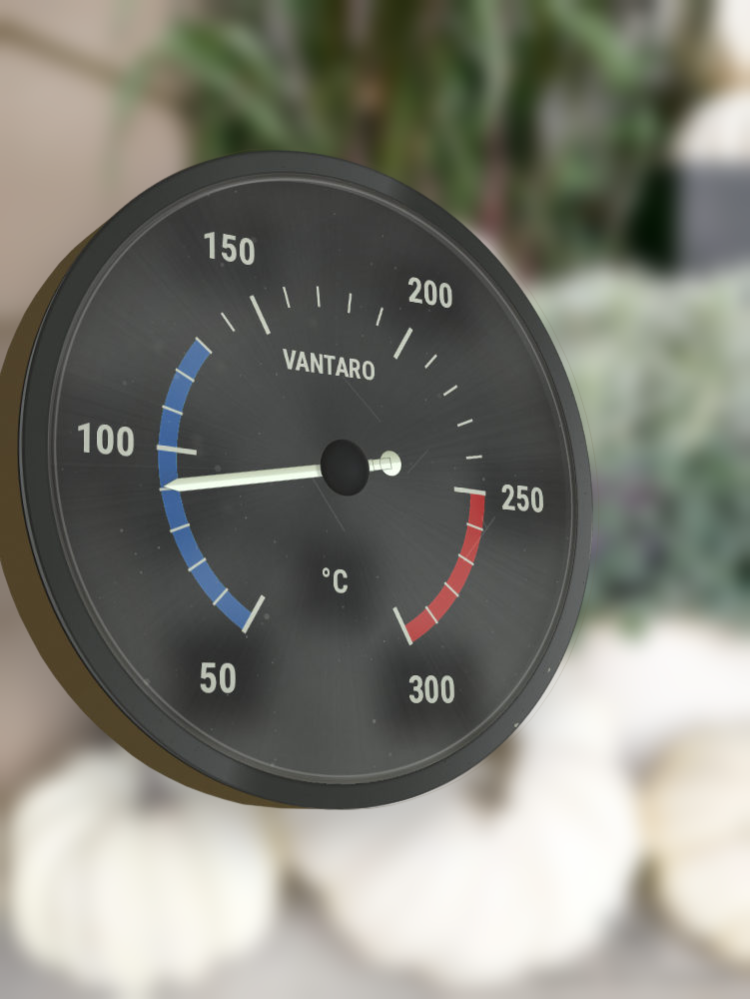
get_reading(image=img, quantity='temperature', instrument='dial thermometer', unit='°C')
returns 90 °C
